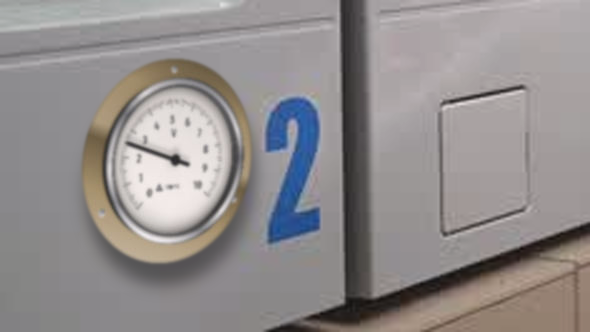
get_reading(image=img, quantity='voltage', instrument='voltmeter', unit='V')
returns 2.5 V
